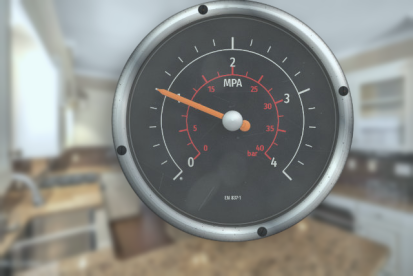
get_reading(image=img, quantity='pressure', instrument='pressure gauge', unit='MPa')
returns 1 MPa
